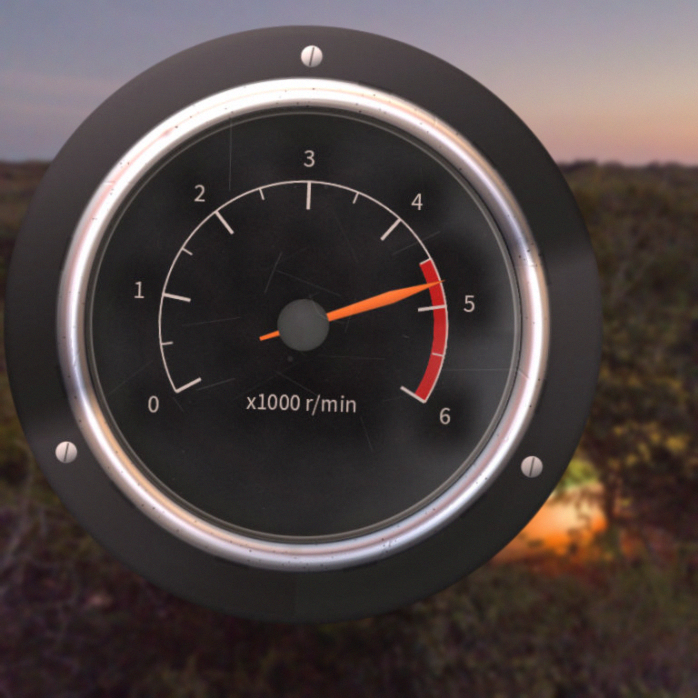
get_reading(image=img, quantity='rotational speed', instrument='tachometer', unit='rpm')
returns 4750 rpm
